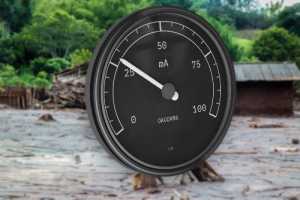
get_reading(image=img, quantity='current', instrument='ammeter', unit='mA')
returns 27.5 mA
